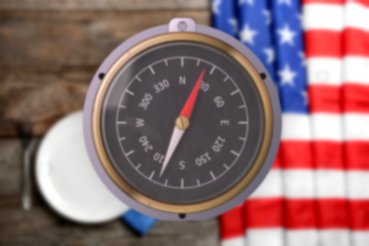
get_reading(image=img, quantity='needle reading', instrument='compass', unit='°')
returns 22.5 °
